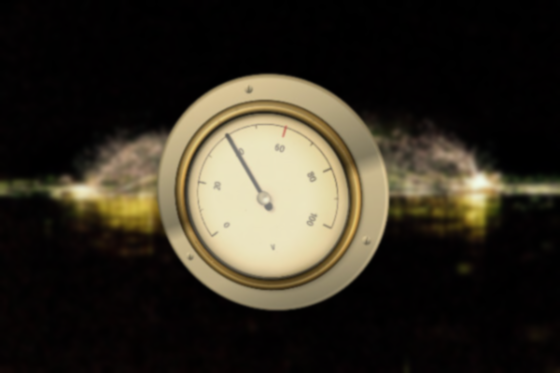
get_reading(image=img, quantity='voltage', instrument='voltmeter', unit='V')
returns 40 V
